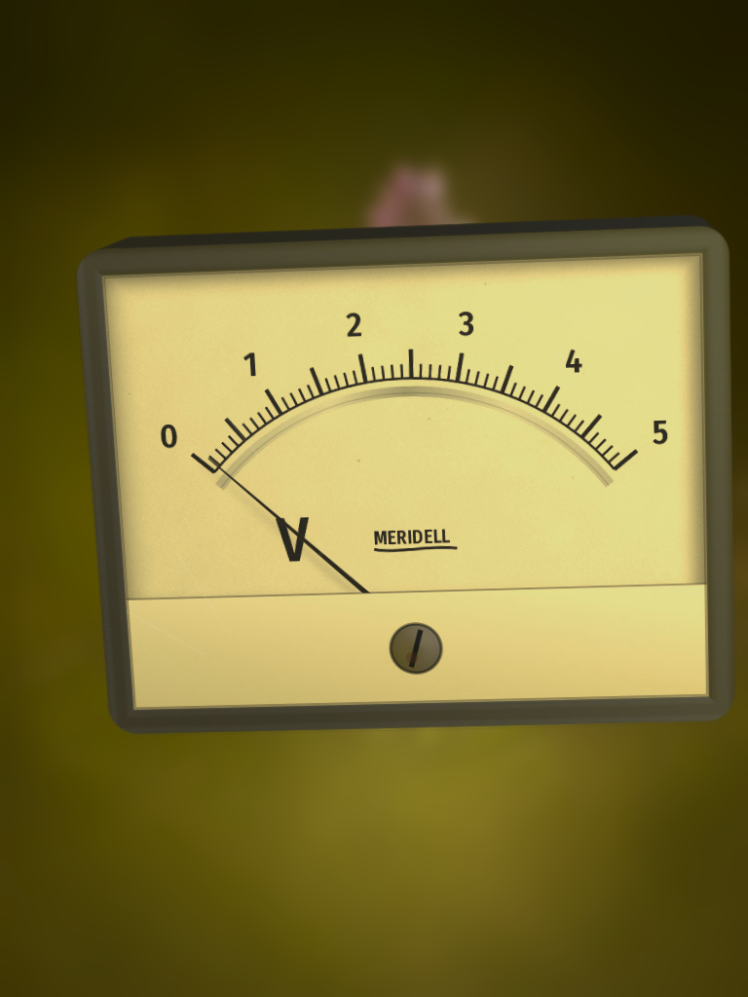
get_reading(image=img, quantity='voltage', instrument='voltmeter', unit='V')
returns 0.1 V
